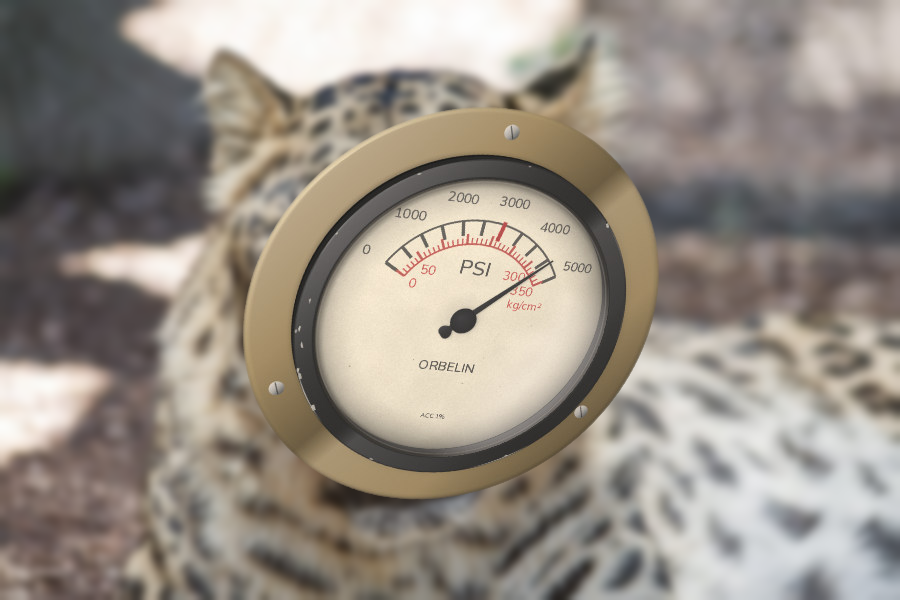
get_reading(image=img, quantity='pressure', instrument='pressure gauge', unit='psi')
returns 4500 psi
